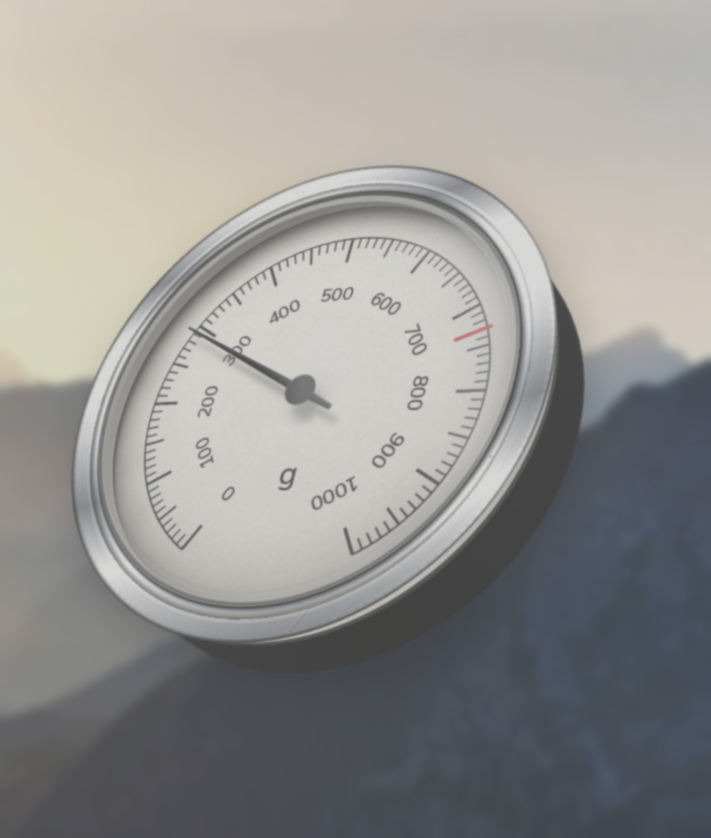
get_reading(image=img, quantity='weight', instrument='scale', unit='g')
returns 290 g
